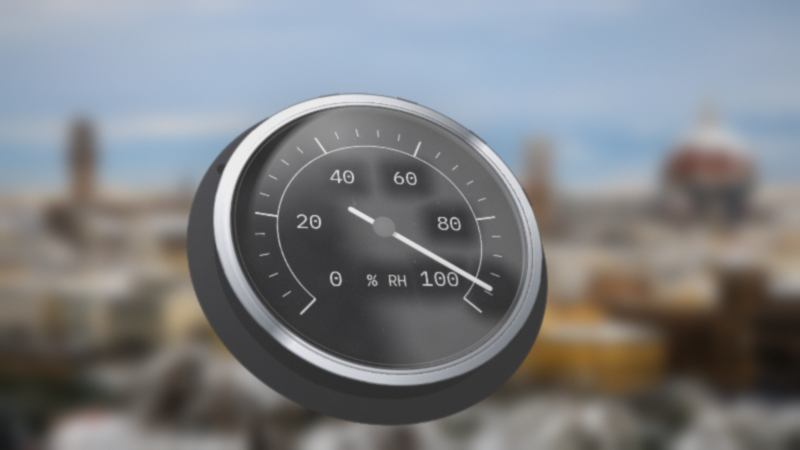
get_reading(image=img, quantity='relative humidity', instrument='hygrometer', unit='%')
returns 96 %
